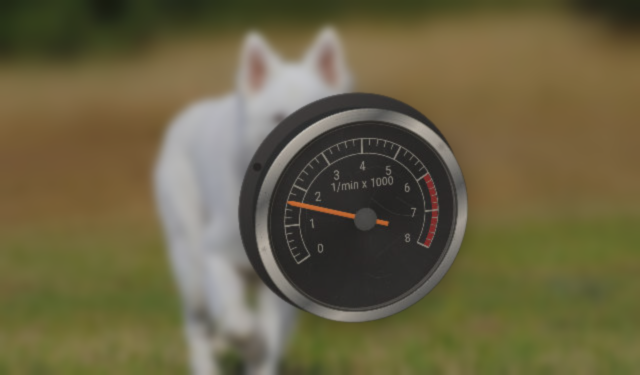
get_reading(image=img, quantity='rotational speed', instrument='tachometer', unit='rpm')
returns 1600 rpm
